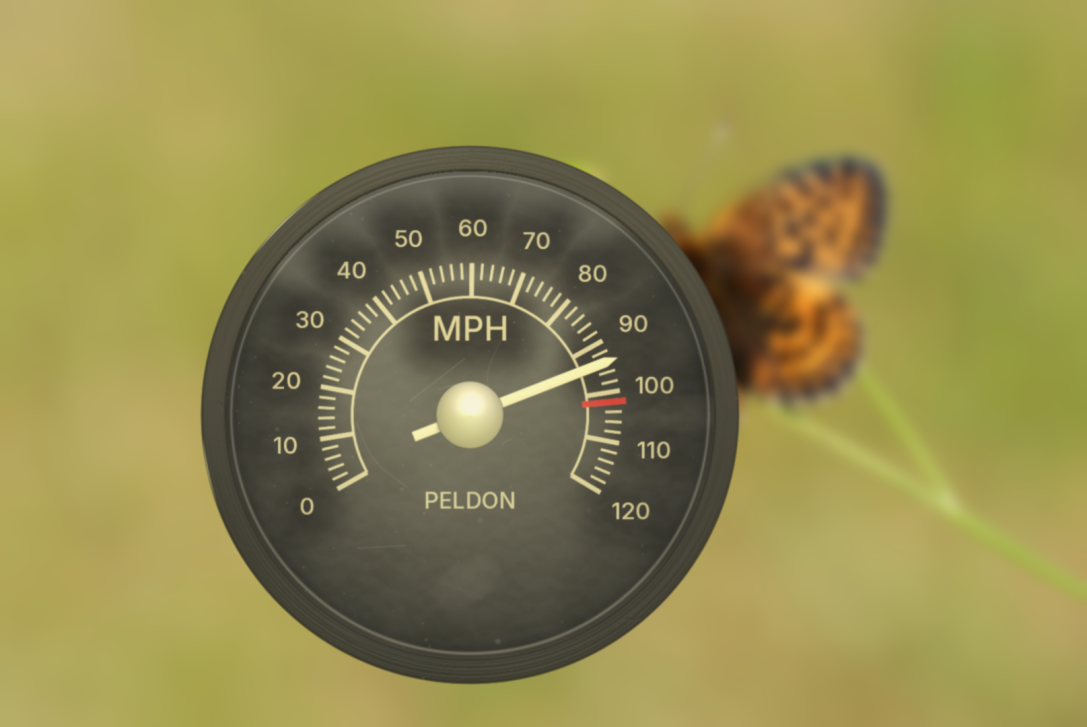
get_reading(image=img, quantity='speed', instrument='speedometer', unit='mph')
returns 94 mph
